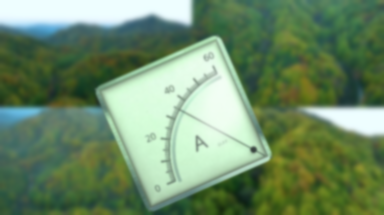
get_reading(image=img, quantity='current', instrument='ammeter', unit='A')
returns 35 A
